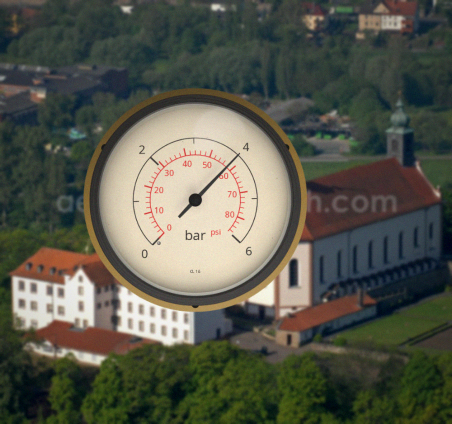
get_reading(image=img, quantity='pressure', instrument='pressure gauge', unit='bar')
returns 4 bar
